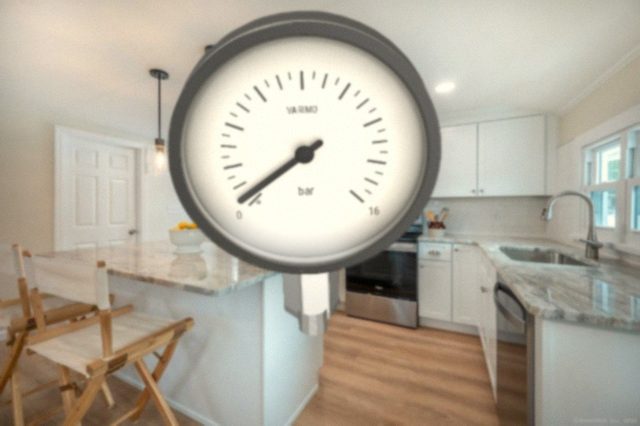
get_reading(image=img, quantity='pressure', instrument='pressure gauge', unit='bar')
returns 0.5 bar
